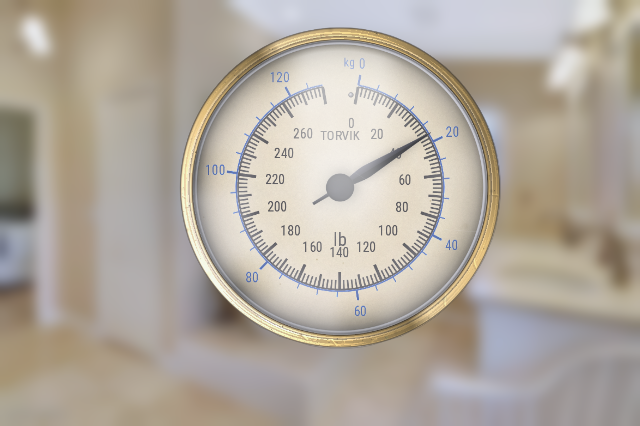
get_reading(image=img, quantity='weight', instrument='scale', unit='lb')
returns 40 lb
